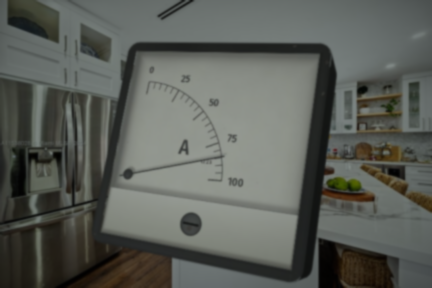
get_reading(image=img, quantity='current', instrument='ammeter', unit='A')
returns 85 A
